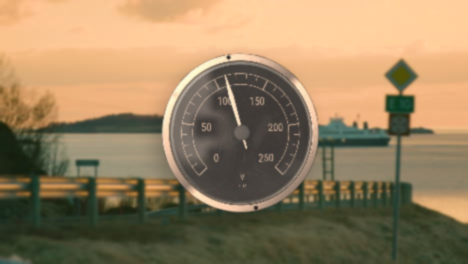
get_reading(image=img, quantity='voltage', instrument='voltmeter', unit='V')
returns 110 V
